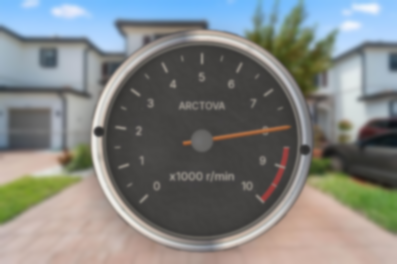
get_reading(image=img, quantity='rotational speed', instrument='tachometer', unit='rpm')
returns 8000 rpm
